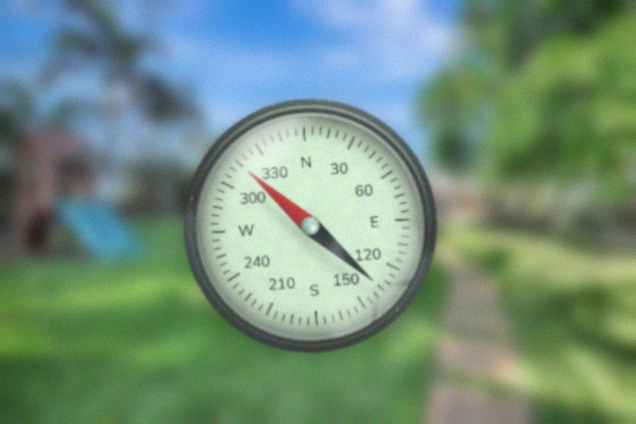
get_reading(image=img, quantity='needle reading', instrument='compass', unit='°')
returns 315 °
